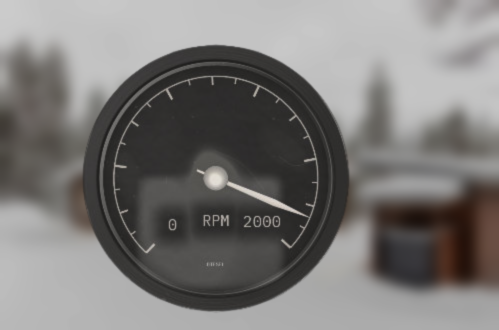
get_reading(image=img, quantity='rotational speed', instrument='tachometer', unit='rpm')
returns 1850 rpm
